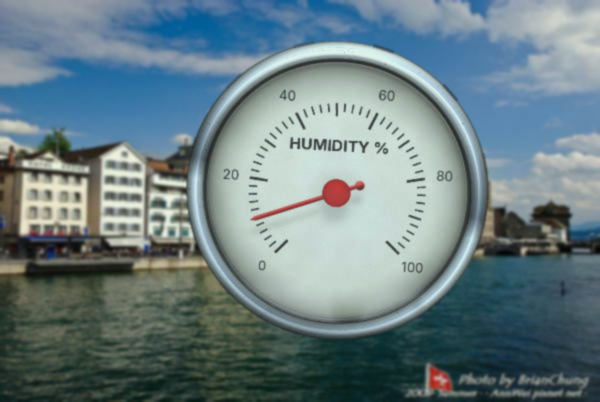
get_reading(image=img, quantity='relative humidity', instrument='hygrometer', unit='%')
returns 10 %
